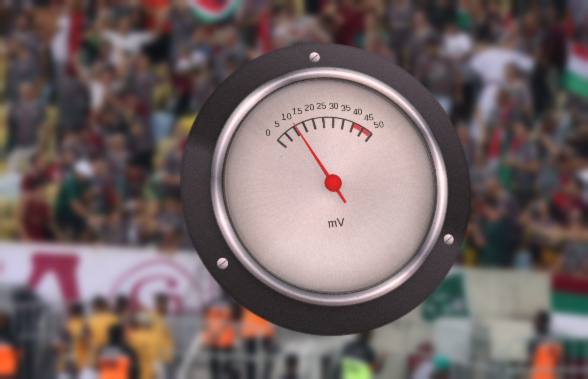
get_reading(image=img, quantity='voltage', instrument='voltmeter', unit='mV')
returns 10 mV
